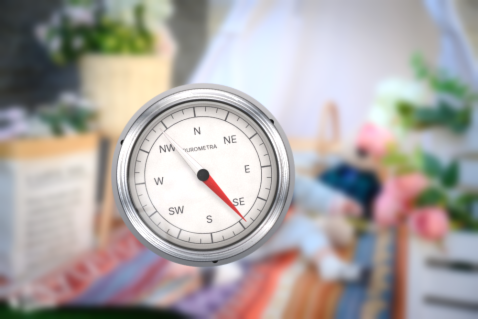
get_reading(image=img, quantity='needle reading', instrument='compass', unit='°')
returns 145 °
